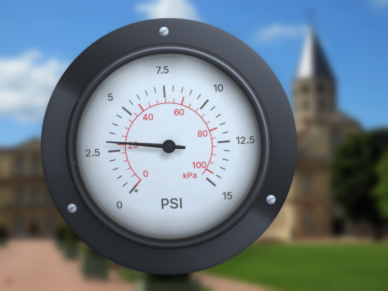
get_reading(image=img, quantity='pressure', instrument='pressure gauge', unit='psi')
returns 3 psi
